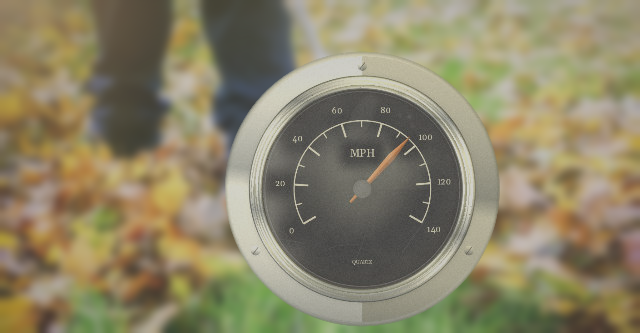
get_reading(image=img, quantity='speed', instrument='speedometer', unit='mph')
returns 95 mph
